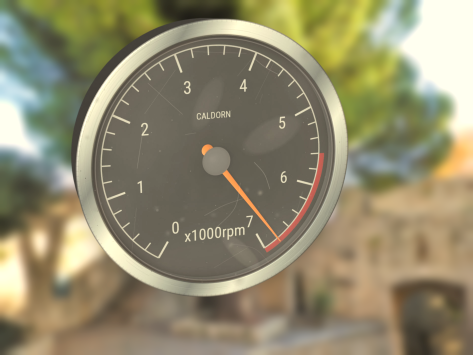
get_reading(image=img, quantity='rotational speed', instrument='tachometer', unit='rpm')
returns 6800 rpm
